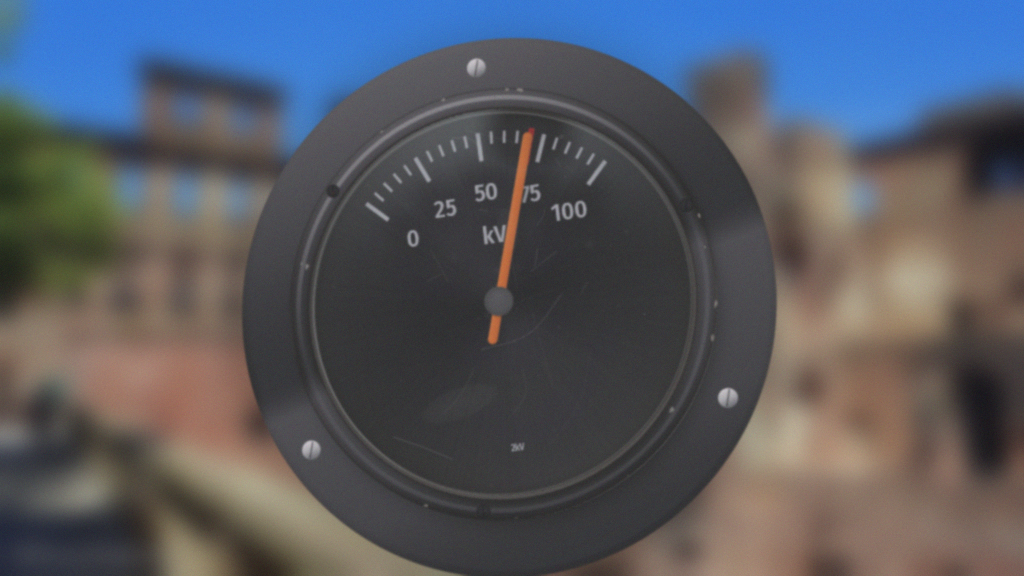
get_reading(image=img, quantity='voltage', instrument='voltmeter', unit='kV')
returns 70 kV
